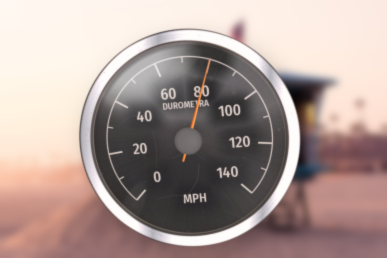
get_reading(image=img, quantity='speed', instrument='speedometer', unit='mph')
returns 80 mph
